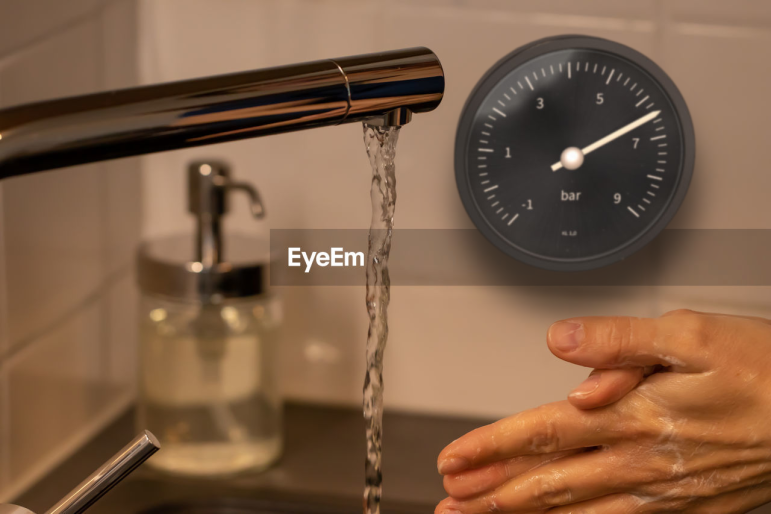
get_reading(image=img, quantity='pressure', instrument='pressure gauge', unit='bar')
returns 6.4 bar
